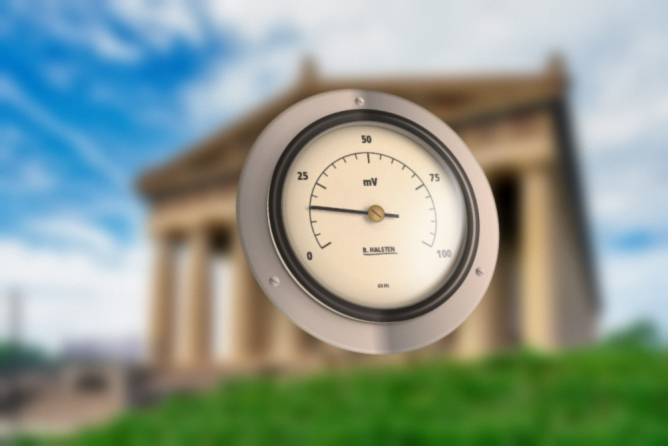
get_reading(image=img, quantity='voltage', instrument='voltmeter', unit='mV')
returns 15 mV
